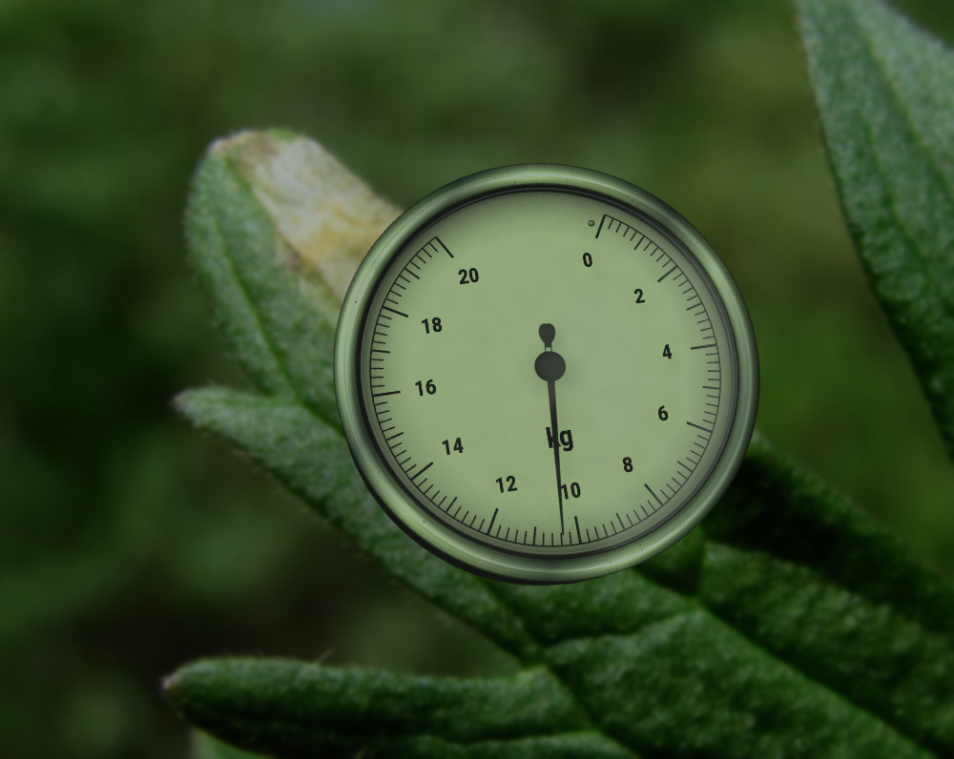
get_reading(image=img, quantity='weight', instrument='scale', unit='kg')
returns 10.4 kg
